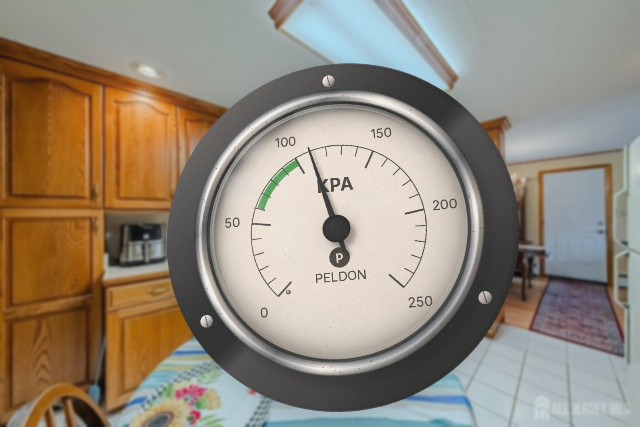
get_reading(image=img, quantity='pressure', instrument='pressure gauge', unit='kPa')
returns 110 kPa
